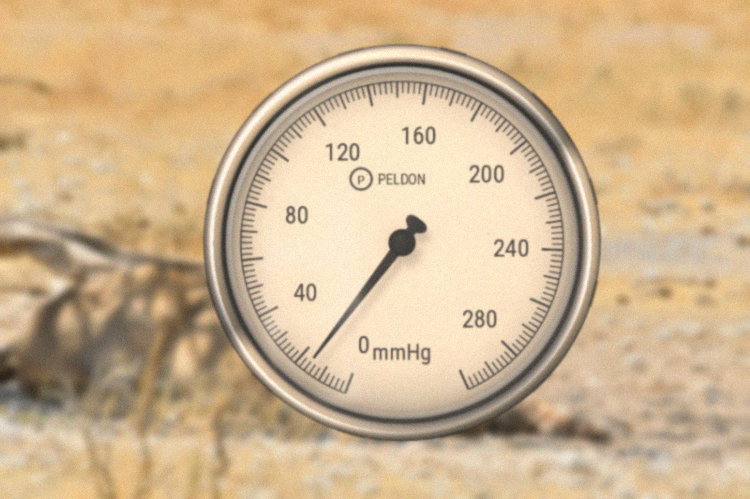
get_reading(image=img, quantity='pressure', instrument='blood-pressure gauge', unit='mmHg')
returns 16 mmHg
